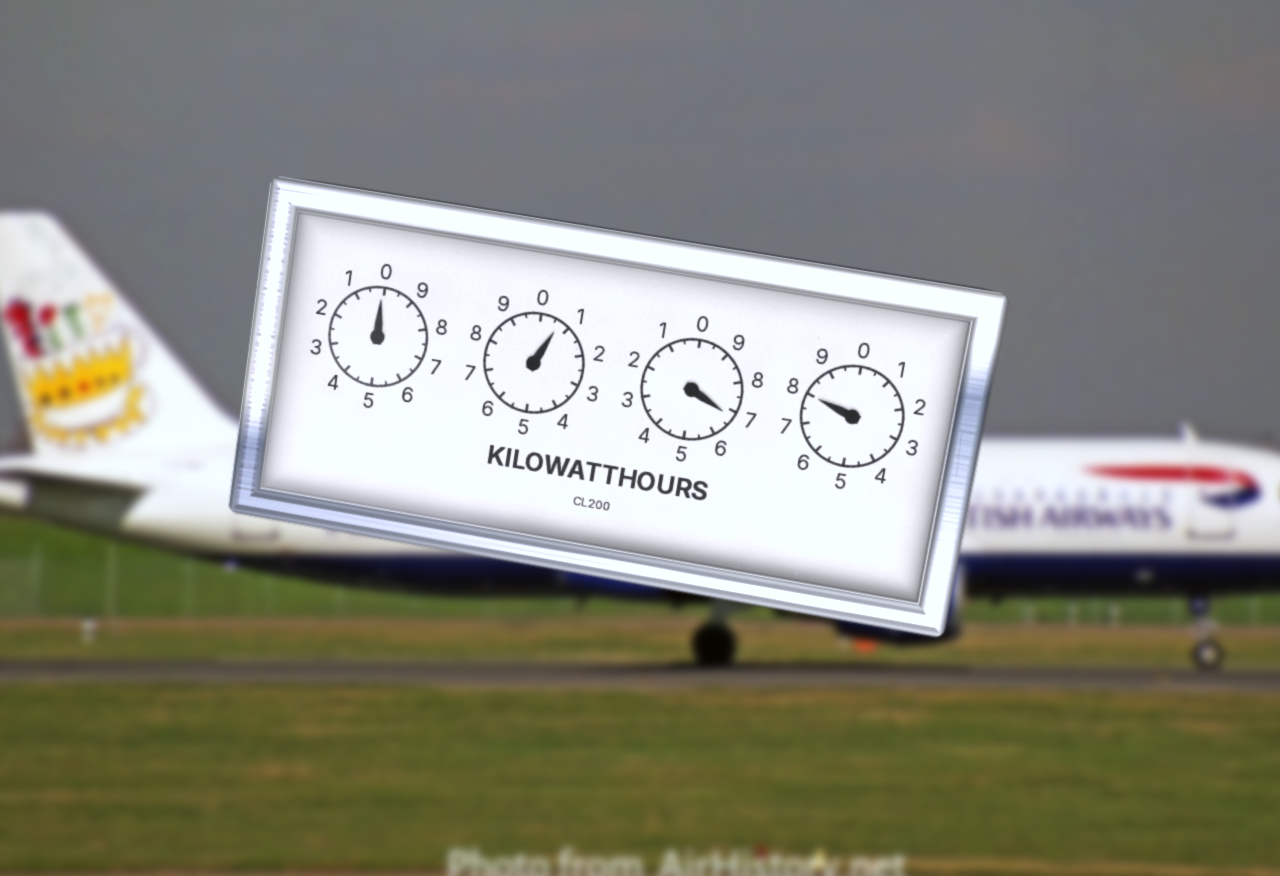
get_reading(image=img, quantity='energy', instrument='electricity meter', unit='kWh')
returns 68 kWh
